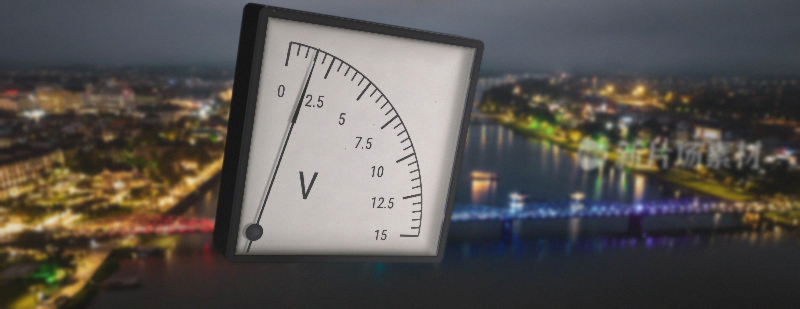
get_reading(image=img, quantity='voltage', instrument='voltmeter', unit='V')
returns 1.5 V
